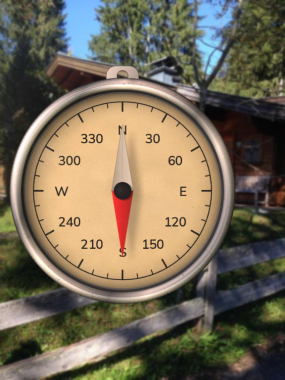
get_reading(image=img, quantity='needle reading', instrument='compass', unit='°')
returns 180 °
